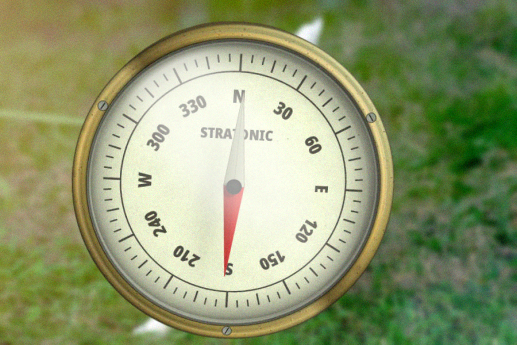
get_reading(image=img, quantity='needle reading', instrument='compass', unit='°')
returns 182.5 °
